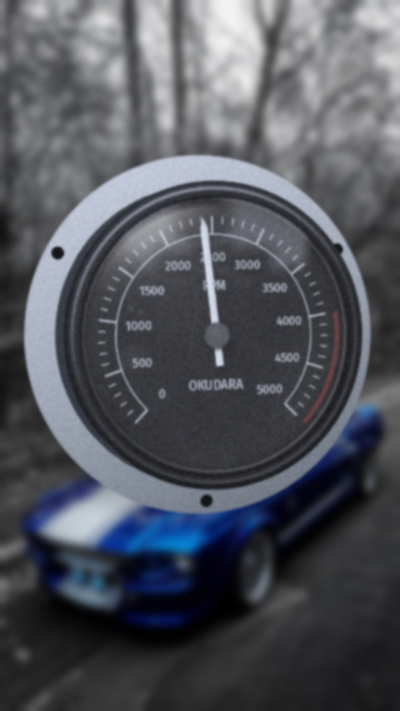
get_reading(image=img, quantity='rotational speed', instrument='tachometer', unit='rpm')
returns 2400 rpm
